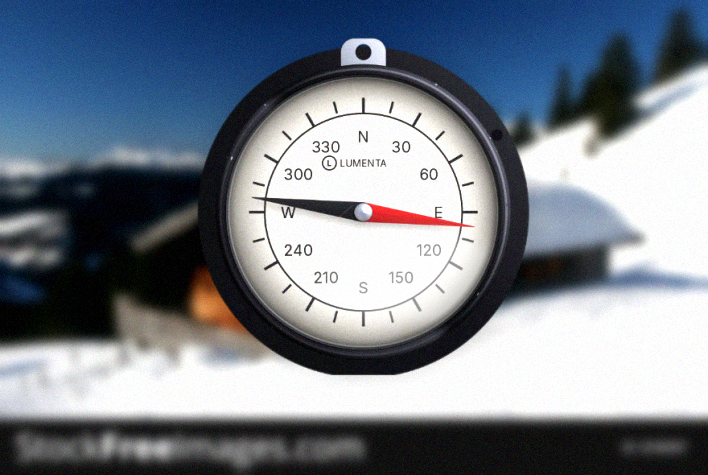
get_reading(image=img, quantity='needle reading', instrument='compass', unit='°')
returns 97.5 °
